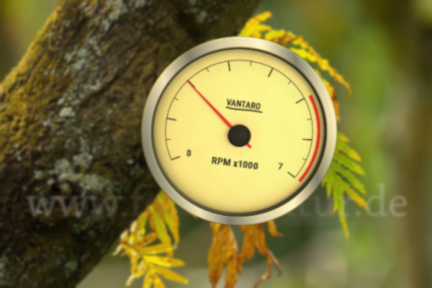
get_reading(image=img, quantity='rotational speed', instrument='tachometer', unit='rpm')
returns 2000 rpm
